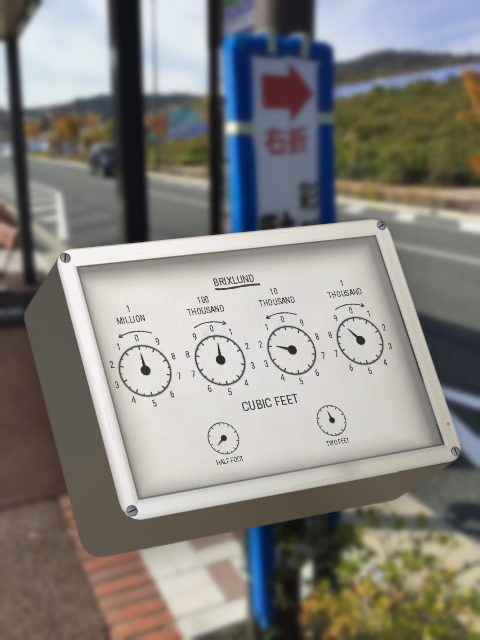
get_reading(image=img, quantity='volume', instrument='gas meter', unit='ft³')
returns 1900 ft³
